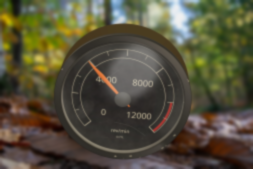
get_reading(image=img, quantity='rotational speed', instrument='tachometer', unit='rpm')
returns 4000 rpm
